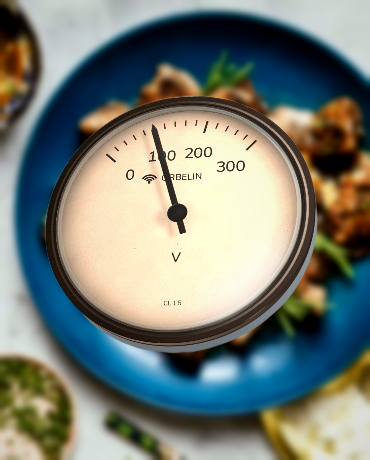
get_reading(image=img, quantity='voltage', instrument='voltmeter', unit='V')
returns 100 V
